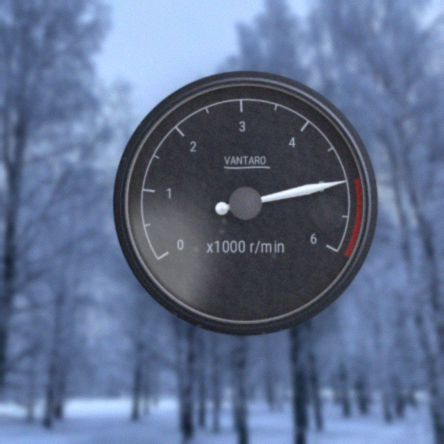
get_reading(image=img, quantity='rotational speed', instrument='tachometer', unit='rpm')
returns 5000 rpm
